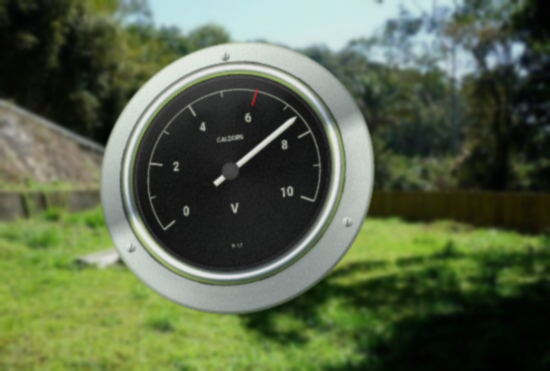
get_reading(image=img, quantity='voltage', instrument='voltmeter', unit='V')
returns 7.5 V
